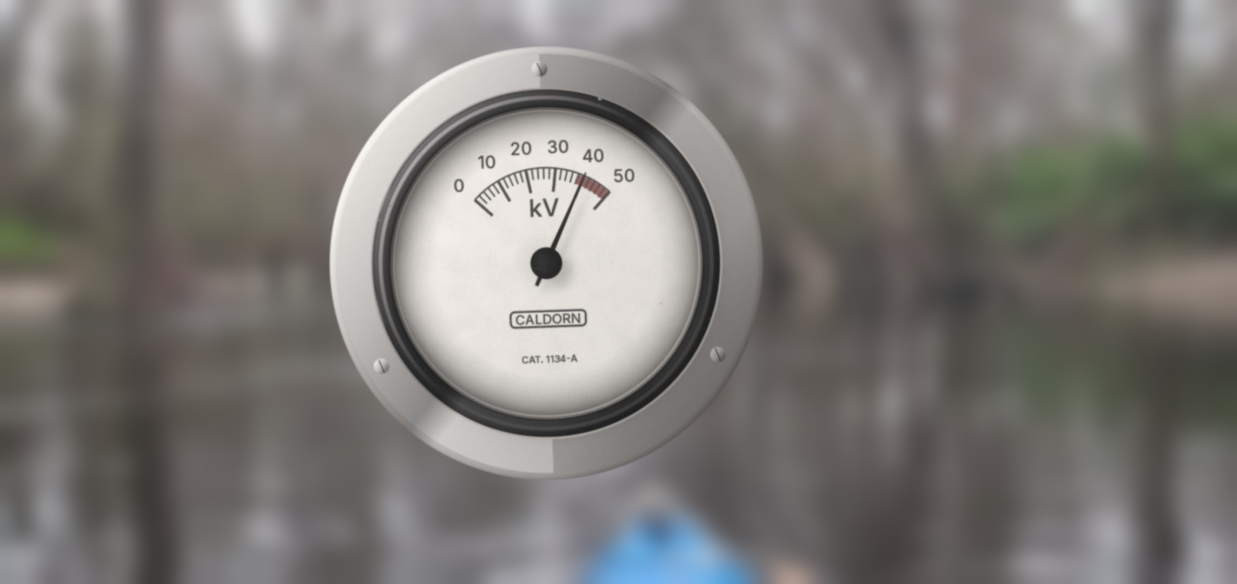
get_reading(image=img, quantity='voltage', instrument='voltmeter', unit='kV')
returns 40 kV
